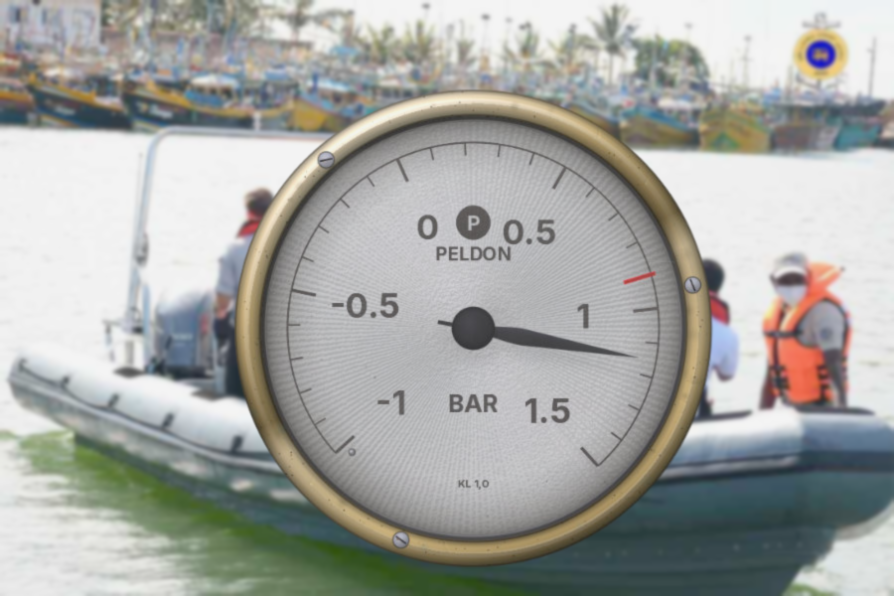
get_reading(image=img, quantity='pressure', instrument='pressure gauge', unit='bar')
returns 1.15 bar
